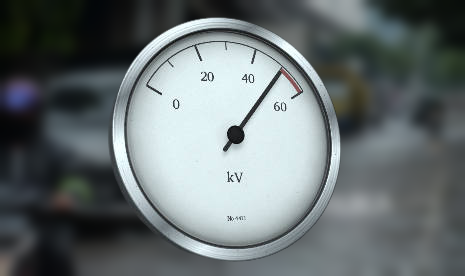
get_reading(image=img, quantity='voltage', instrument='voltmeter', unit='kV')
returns 50 kV
